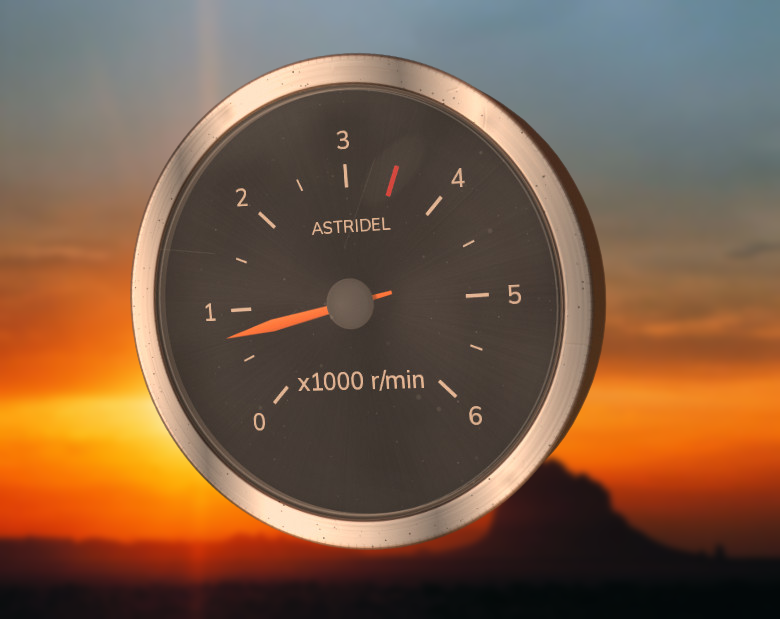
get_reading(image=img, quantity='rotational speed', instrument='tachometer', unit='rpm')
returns 750 rpm
